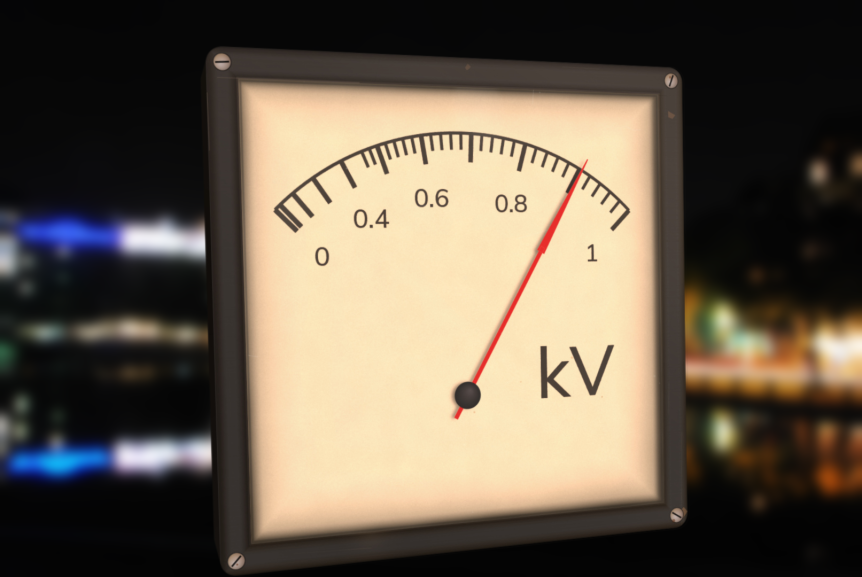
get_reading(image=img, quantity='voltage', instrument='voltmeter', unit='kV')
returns 0.9 kV
